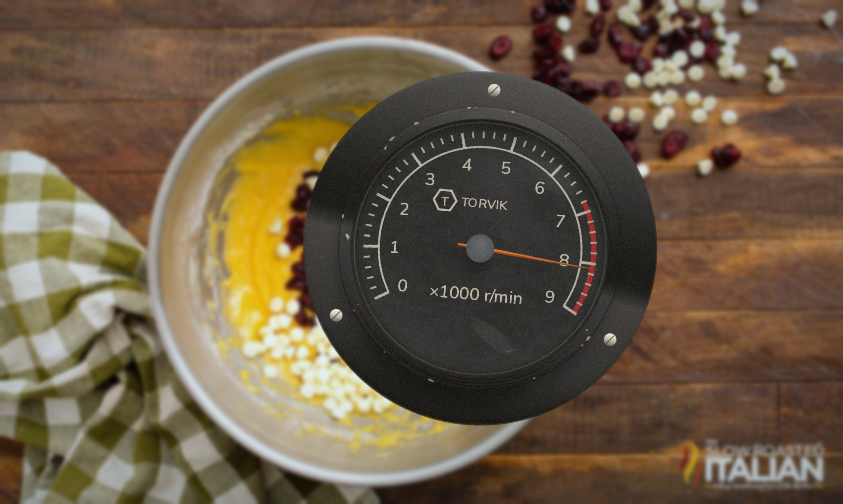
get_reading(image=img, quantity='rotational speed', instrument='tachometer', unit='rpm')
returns 8100 rpm
